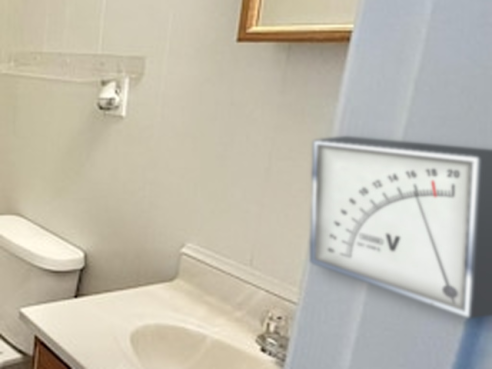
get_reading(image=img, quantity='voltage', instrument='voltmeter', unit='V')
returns 16 V
